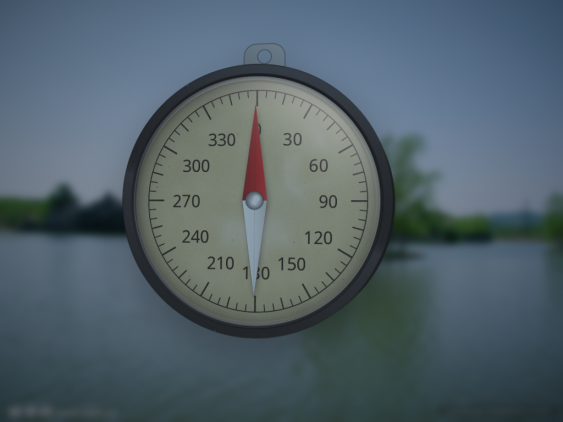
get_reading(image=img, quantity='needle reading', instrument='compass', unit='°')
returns 0 °
